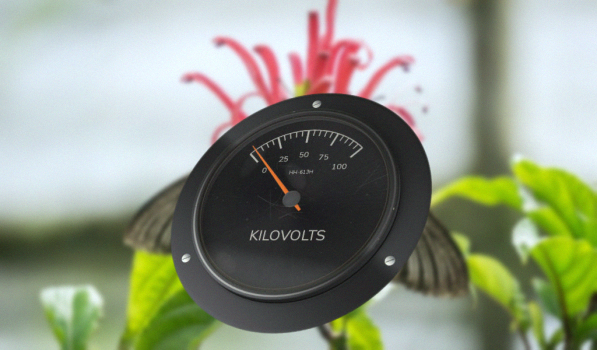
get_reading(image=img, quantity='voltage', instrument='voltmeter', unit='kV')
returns 5 kV
